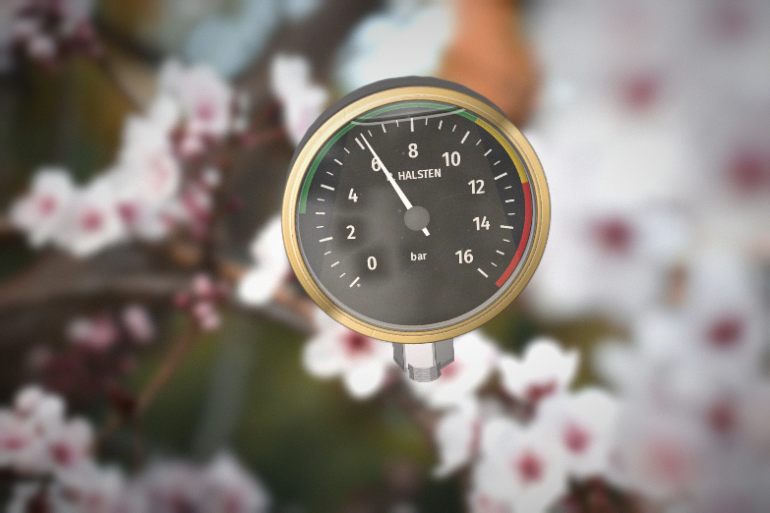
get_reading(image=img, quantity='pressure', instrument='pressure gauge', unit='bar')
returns 6.25 bar
